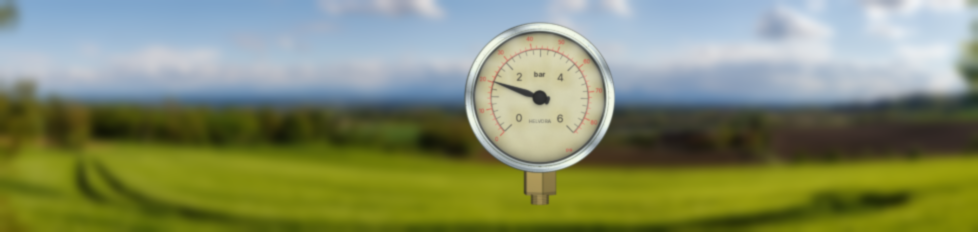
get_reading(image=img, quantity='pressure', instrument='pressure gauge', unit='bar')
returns 1.4 bar
